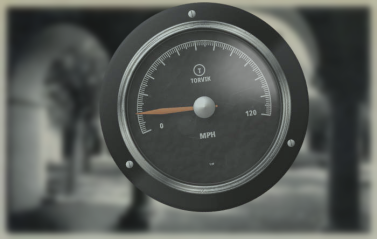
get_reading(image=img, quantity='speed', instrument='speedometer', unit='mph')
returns 10 mph
